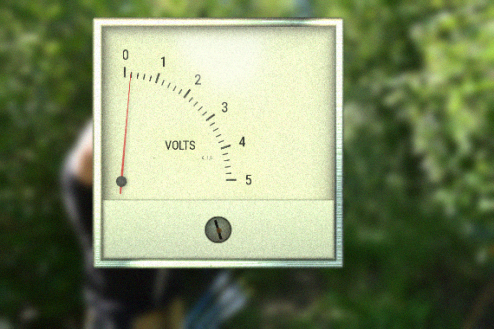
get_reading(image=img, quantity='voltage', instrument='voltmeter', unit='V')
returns 0.2 V
